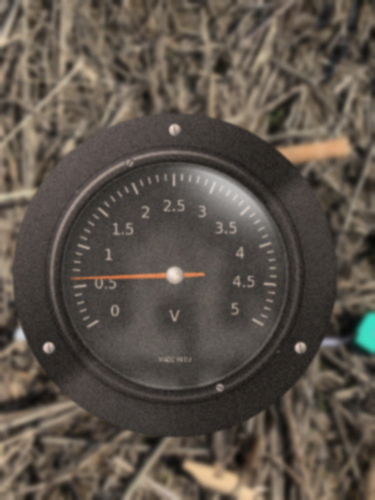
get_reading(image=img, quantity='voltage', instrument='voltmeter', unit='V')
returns 0.6 V
